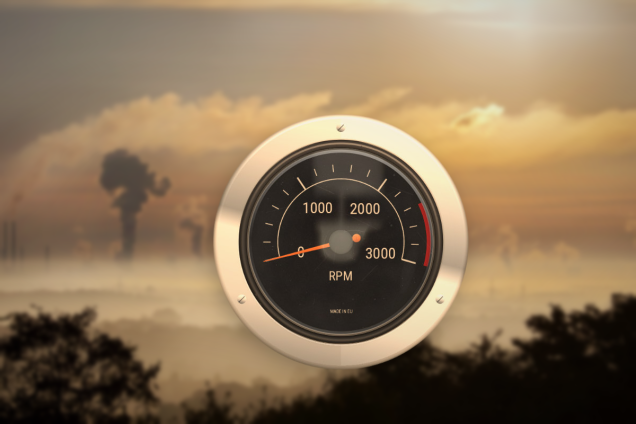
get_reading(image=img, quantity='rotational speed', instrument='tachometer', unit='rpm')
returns 0 rpm
